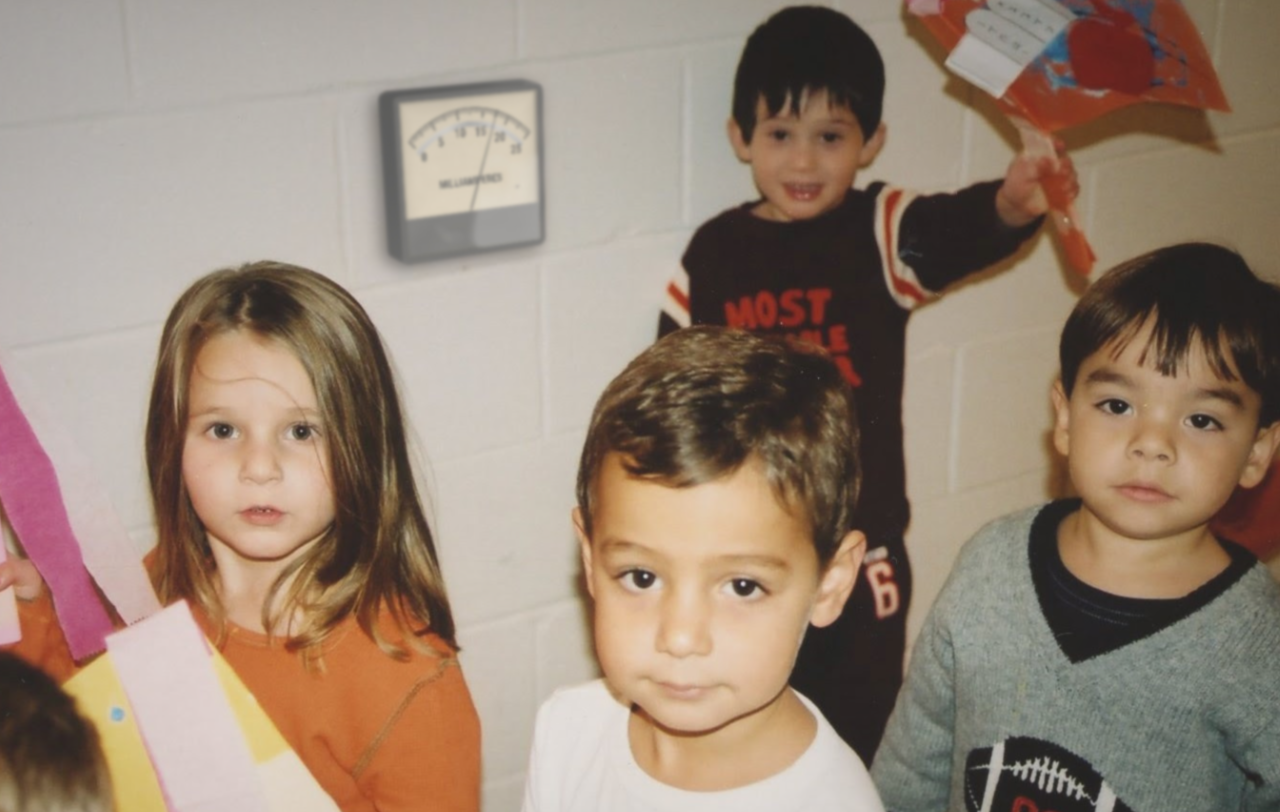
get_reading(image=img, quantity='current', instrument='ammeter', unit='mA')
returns 17.5 mA
